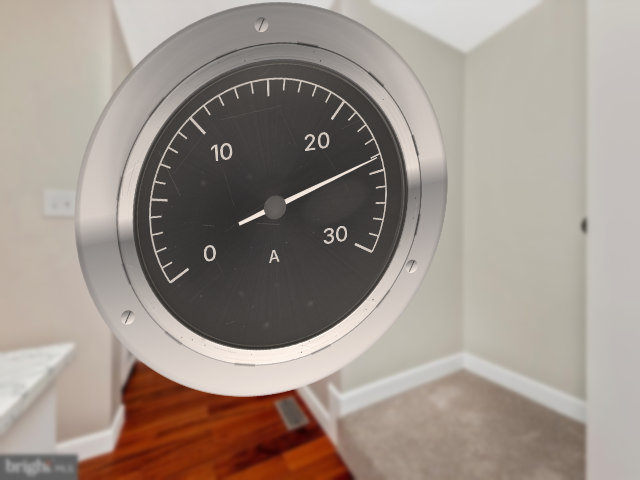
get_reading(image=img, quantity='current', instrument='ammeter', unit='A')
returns 24 A
